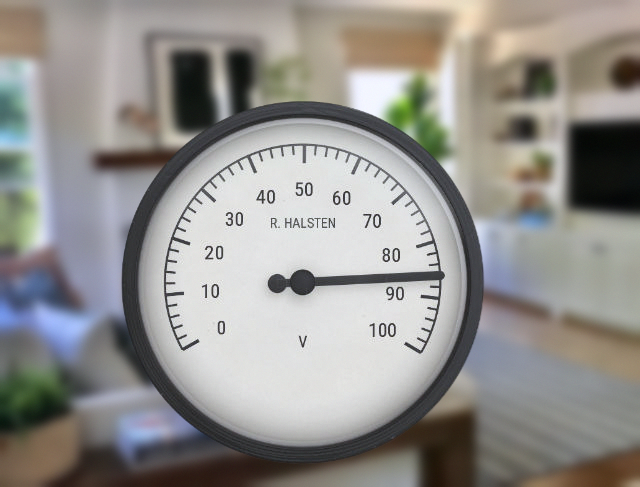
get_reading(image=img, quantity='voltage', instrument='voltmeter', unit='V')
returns 86 V
